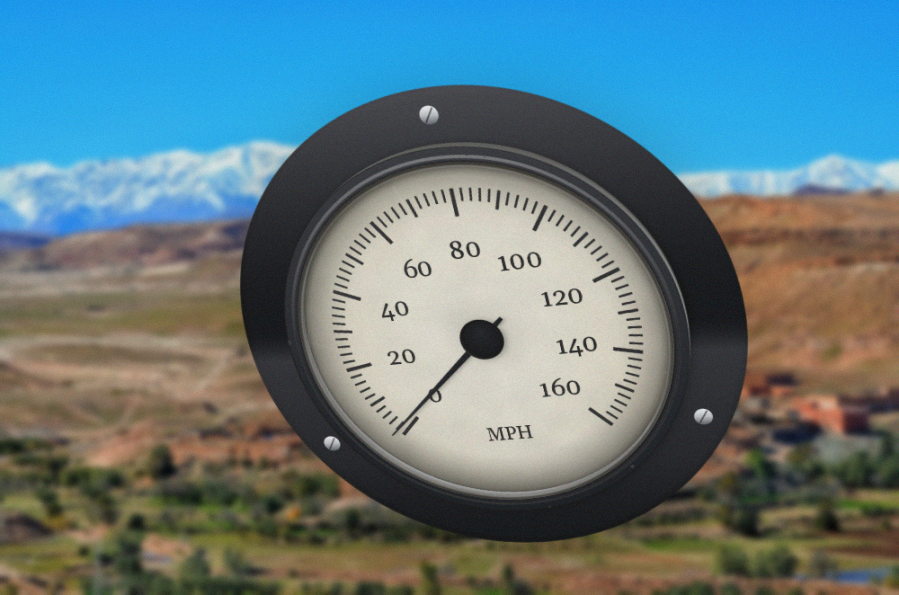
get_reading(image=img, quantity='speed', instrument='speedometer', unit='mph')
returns 2 mph
